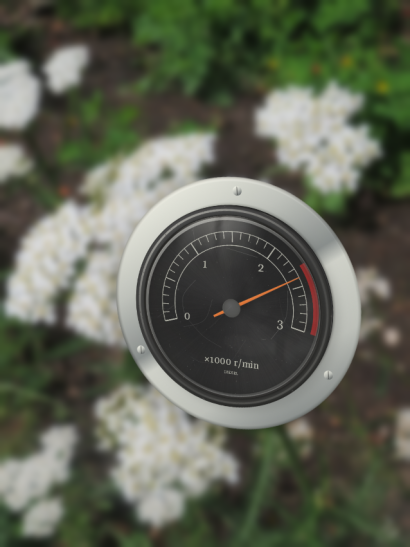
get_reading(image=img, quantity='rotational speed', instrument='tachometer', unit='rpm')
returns 2400 rpm
